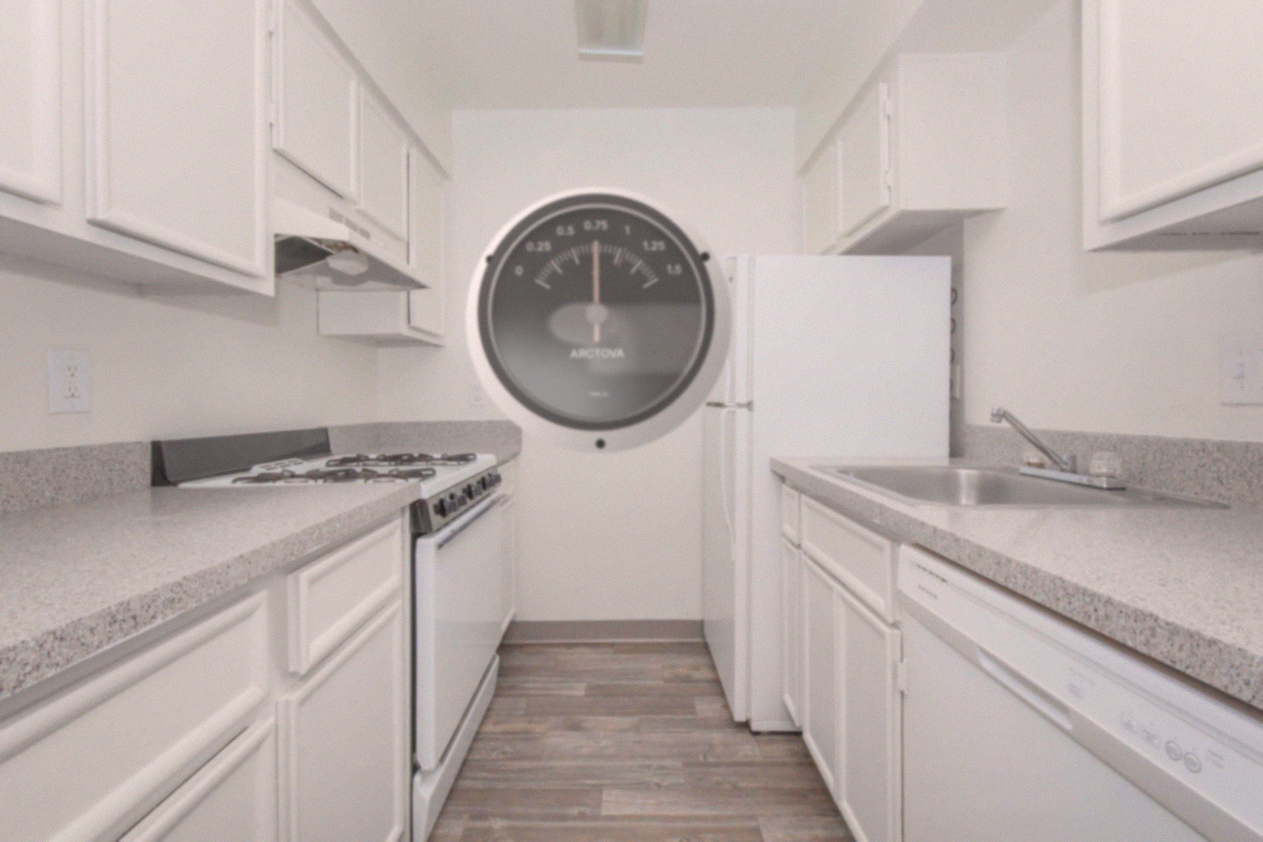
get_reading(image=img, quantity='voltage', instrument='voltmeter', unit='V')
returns 0.75 V
